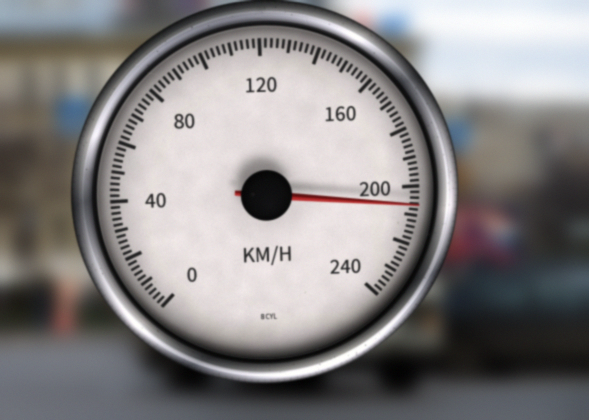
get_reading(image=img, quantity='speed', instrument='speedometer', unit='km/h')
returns 206 km/h
